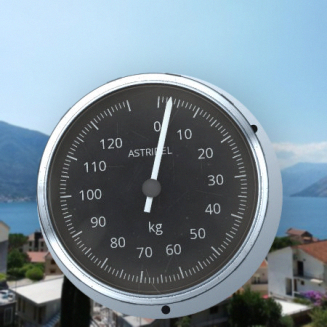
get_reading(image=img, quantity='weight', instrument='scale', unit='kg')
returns 3 kg
